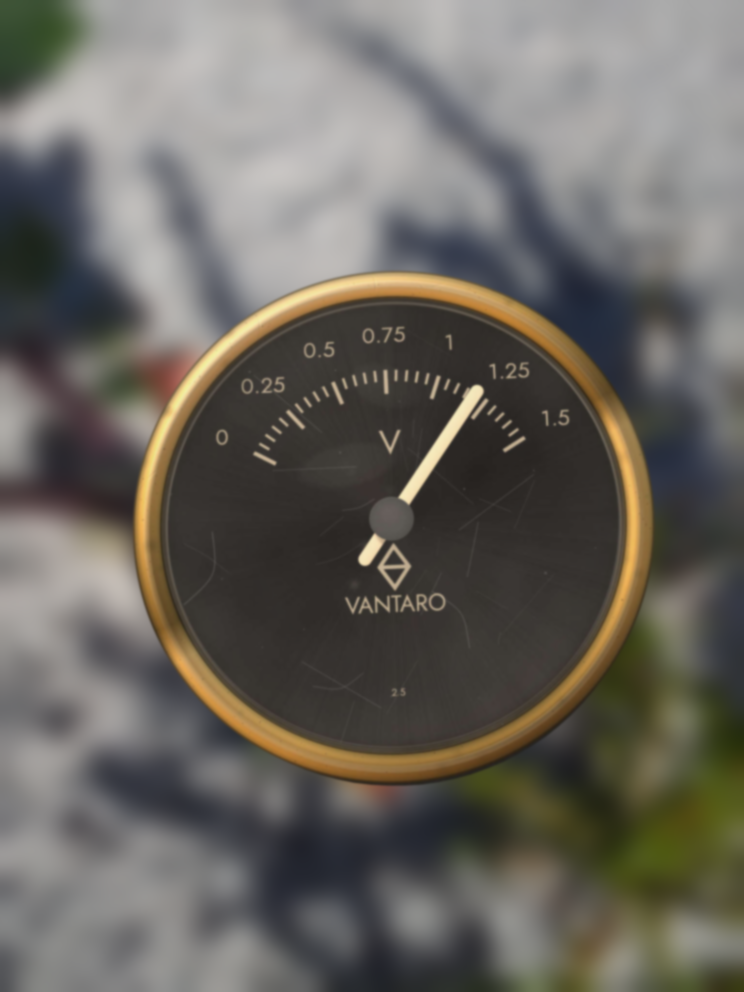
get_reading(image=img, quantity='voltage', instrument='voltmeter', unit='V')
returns 1.2 V
